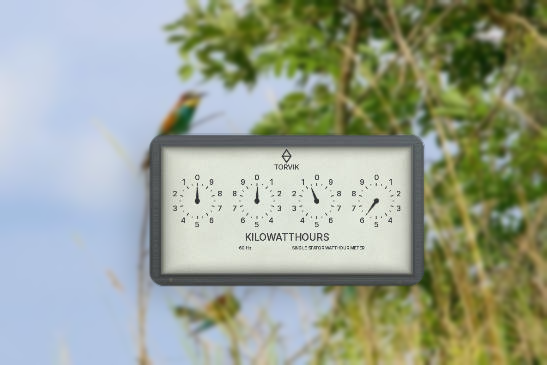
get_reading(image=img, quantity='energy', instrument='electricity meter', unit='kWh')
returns 6 kWh
